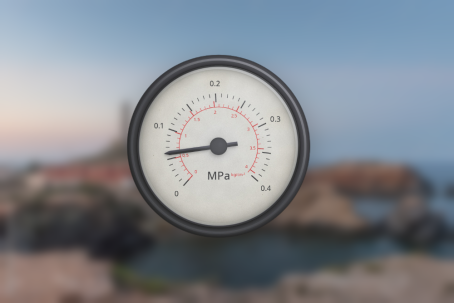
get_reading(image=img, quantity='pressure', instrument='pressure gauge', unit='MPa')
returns 0.06 MPa
